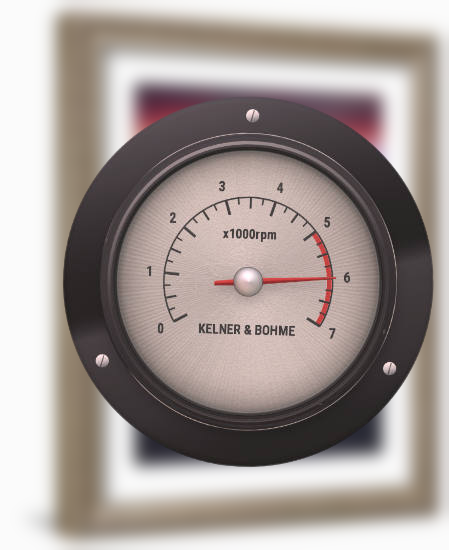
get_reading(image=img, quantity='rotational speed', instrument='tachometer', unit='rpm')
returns 6000 rpm
